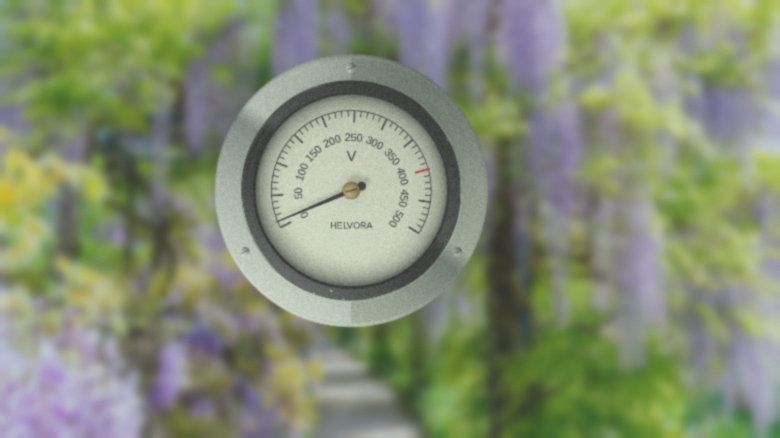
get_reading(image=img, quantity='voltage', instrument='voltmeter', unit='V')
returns 10 V
